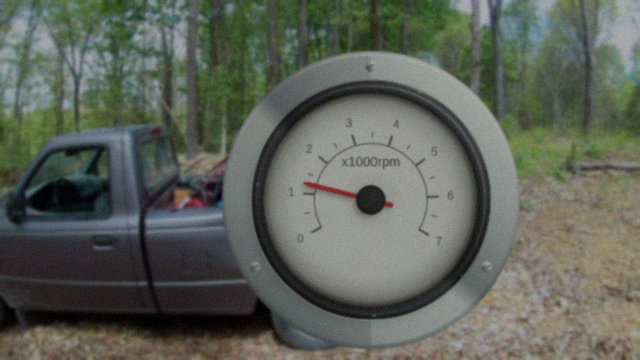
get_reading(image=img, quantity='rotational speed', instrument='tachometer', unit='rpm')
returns 1250 rpm
